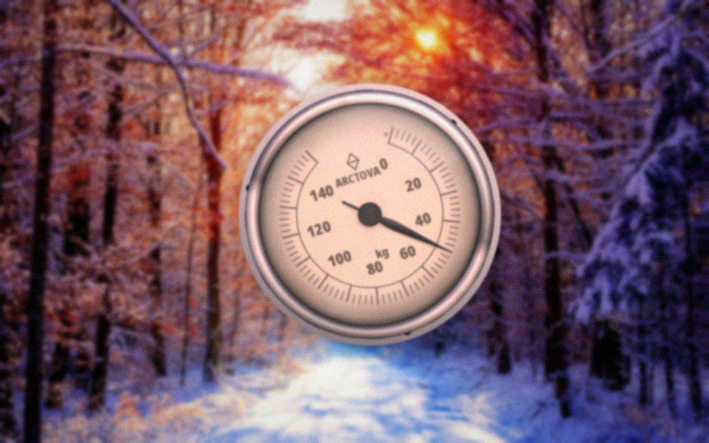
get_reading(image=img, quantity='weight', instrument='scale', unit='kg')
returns 50 kg
